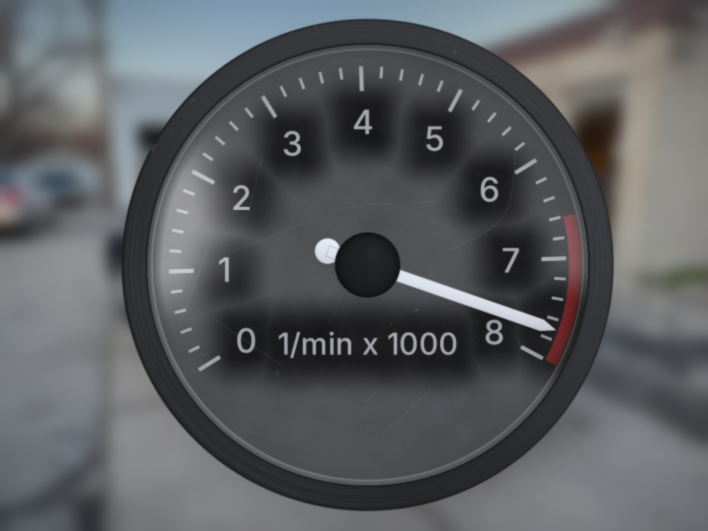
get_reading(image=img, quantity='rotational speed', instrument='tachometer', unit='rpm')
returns 7700 rpm
